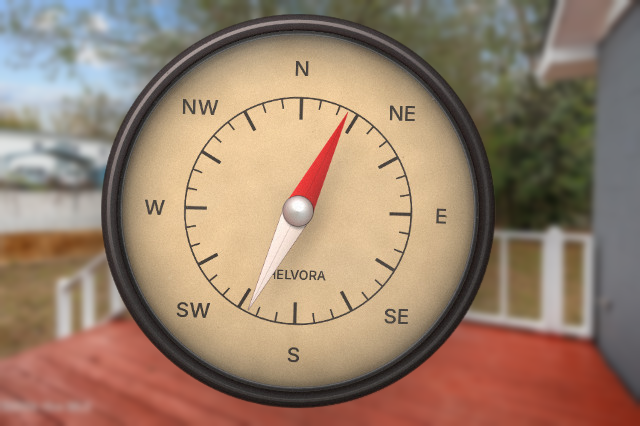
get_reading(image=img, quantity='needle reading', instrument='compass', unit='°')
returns 25 °
